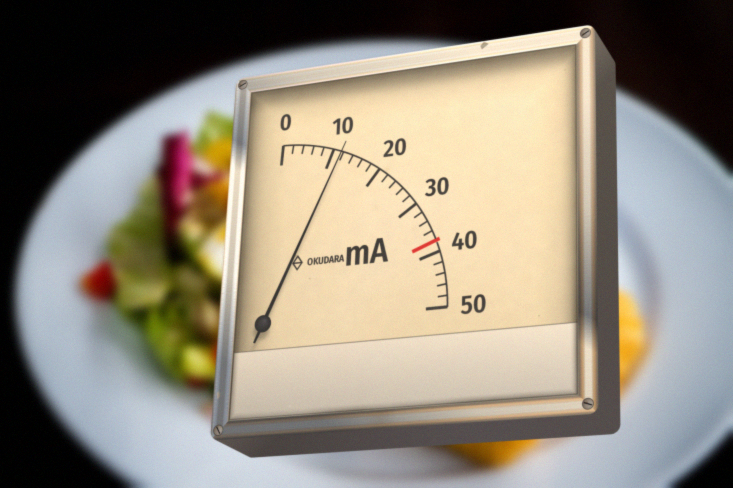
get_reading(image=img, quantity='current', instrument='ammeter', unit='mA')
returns 12 mA
